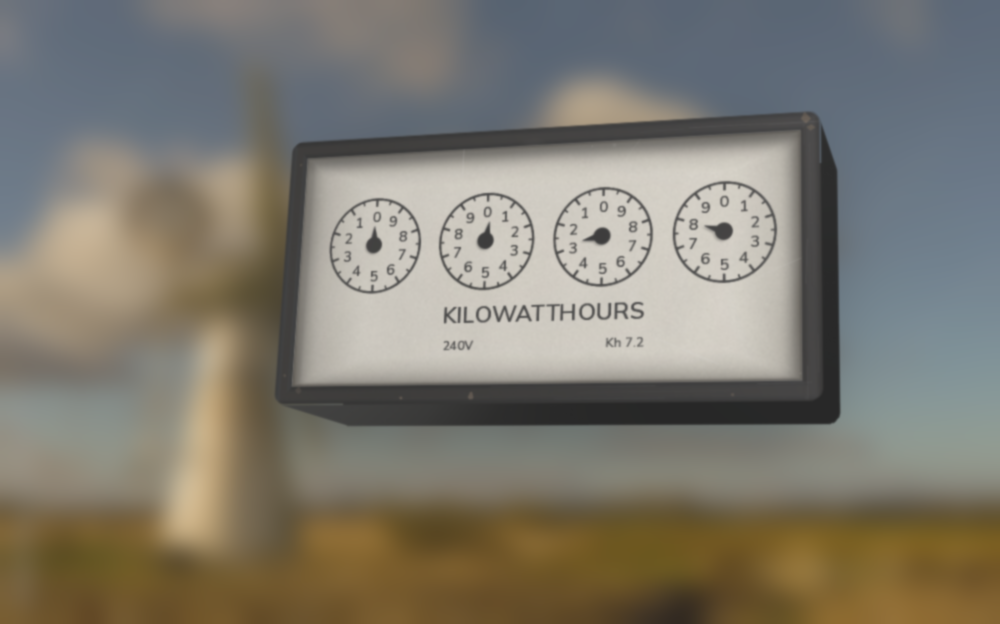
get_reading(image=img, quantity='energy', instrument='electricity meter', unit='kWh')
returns 28 kWh
